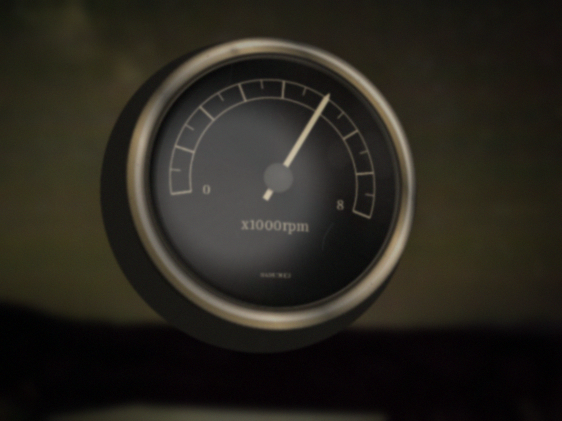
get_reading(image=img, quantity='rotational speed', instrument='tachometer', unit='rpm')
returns 5000 rpm
